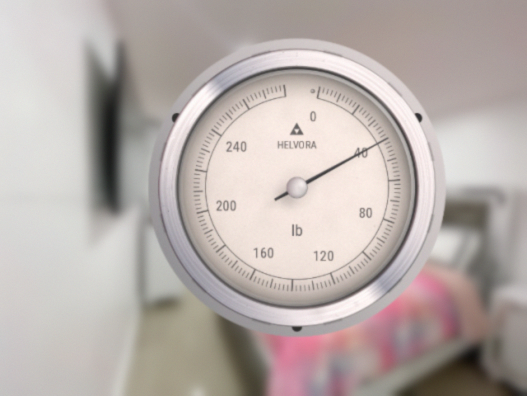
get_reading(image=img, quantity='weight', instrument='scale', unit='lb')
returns 40 lb
